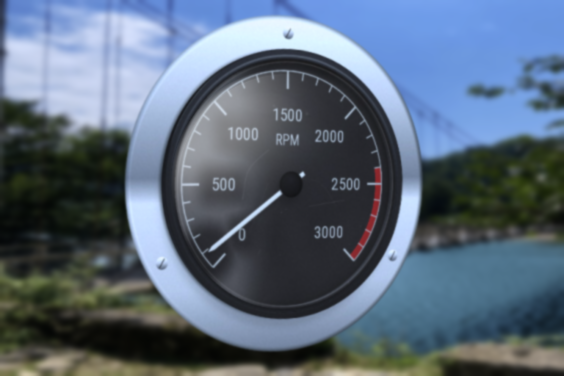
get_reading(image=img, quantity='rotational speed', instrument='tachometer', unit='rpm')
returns 100 rpm
